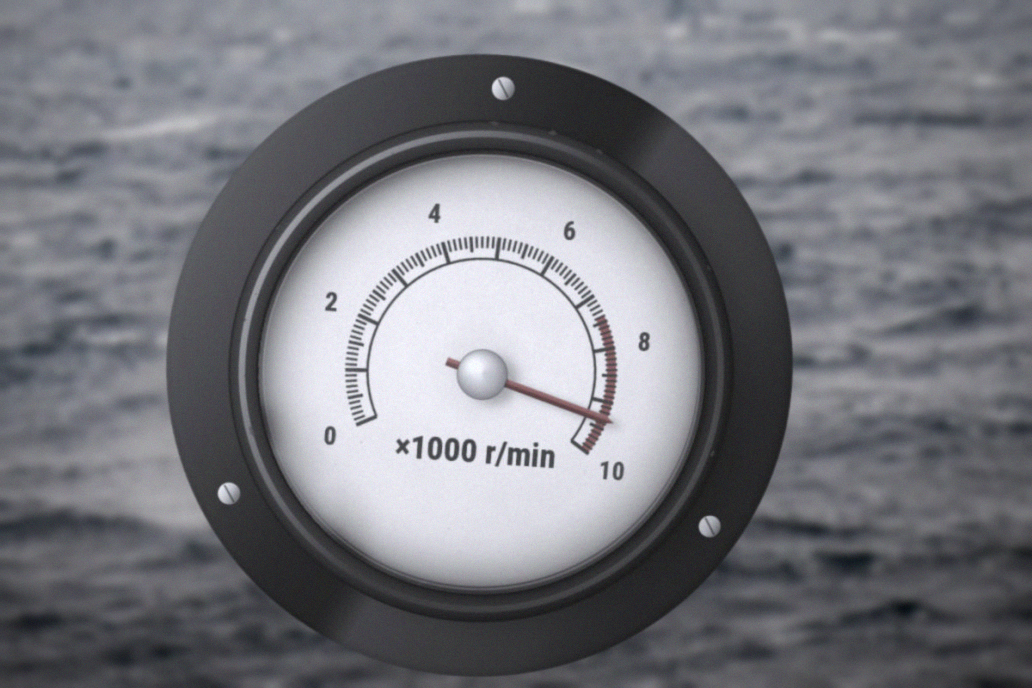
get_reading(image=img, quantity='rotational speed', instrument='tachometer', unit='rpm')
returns 9300 rpm
